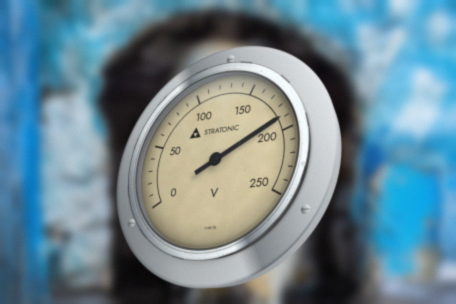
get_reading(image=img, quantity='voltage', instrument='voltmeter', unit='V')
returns 190 V
